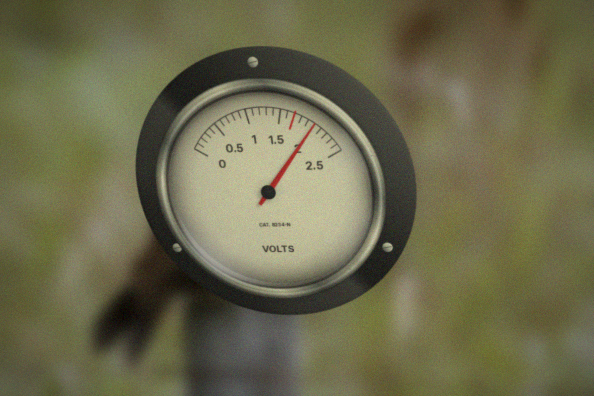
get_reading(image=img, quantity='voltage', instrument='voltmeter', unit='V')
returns 2 V
